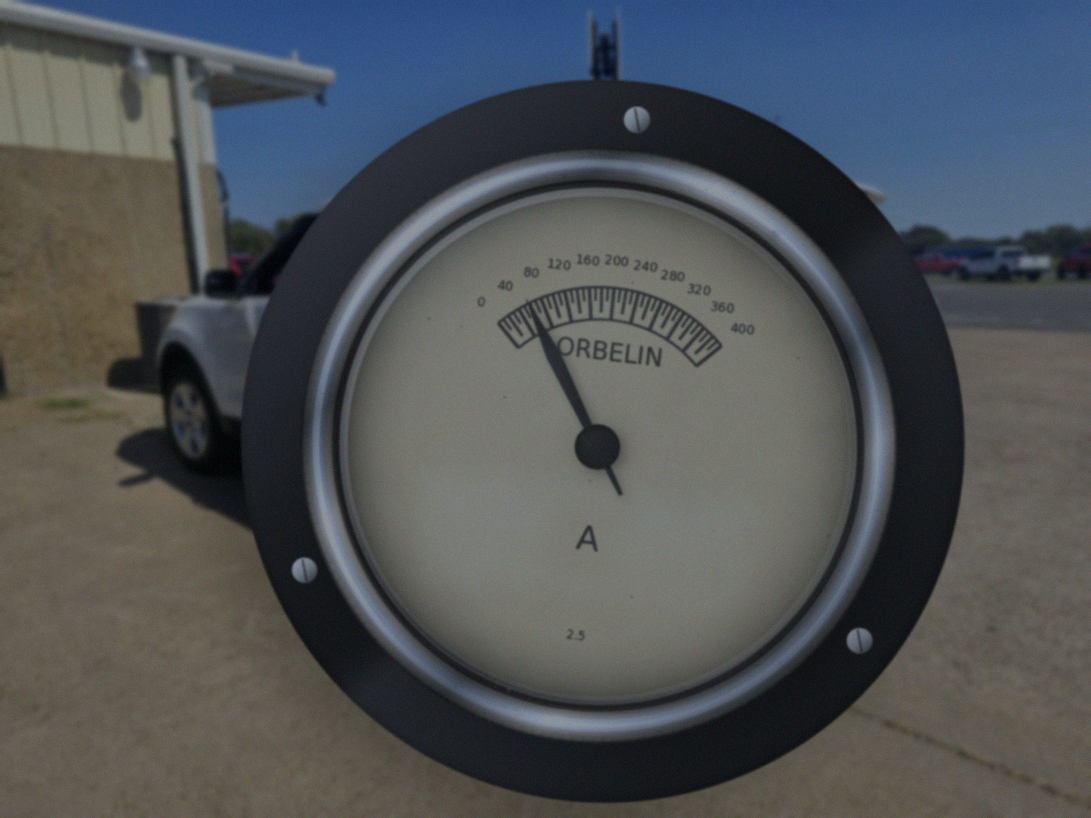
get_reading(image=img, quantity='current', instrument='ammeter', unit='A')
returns 60 A
